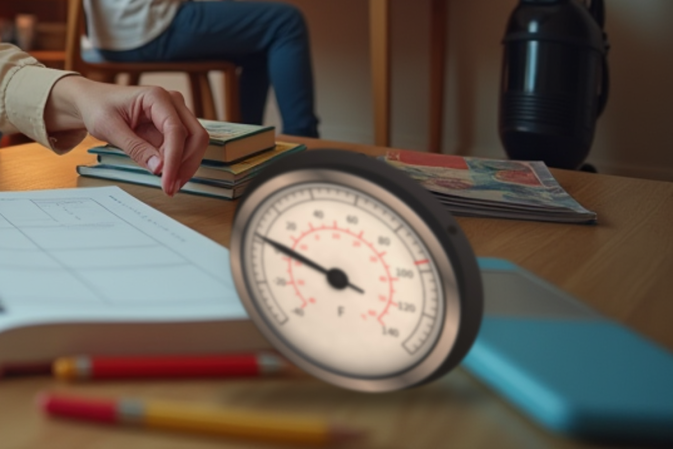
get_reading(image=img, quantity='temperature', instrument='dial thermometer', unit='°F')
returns 4 °F
